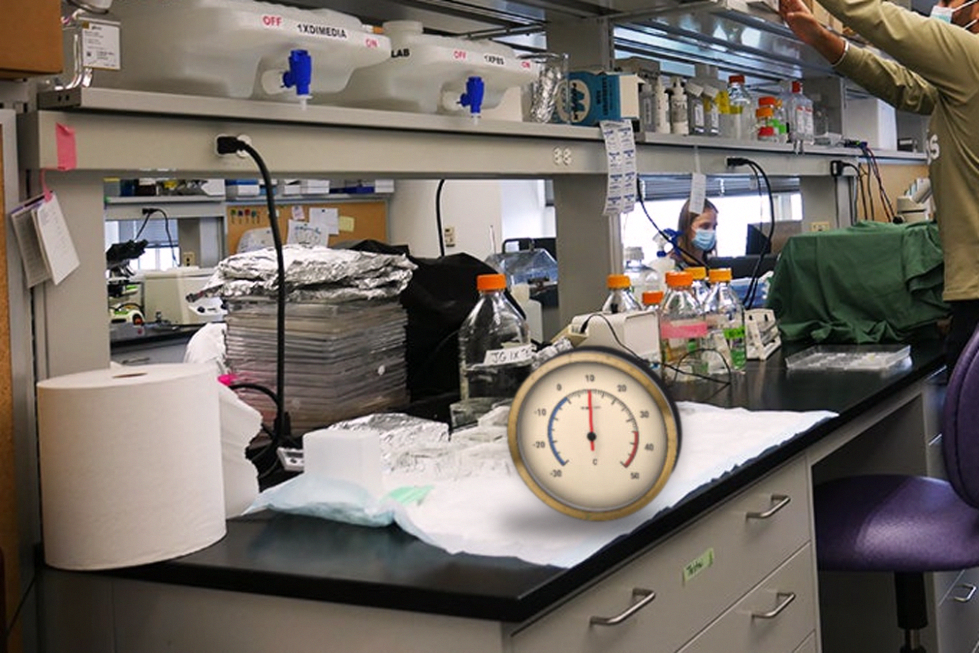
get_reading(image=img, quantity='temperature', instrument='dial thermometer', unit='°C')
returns 10 °C
